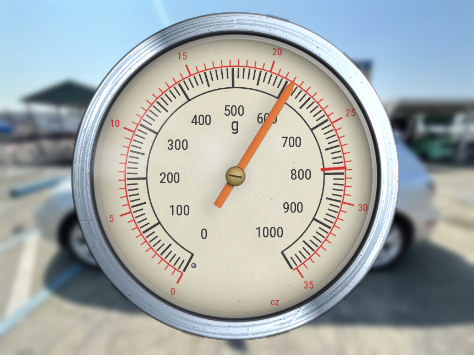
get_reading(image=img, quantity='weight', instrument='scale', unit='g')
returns 610 g
